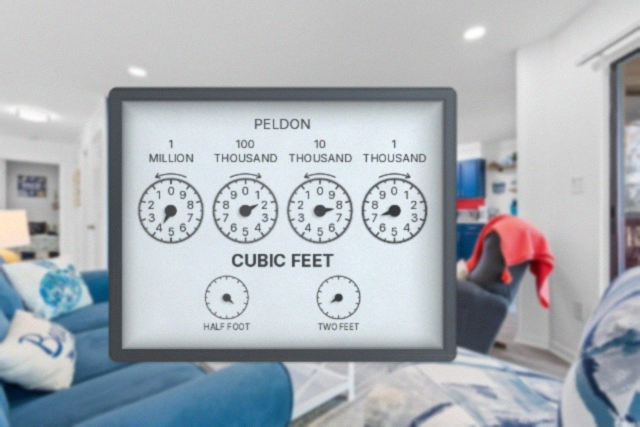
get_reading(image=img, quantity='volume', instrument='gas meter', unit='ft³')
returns 417700 ft³
